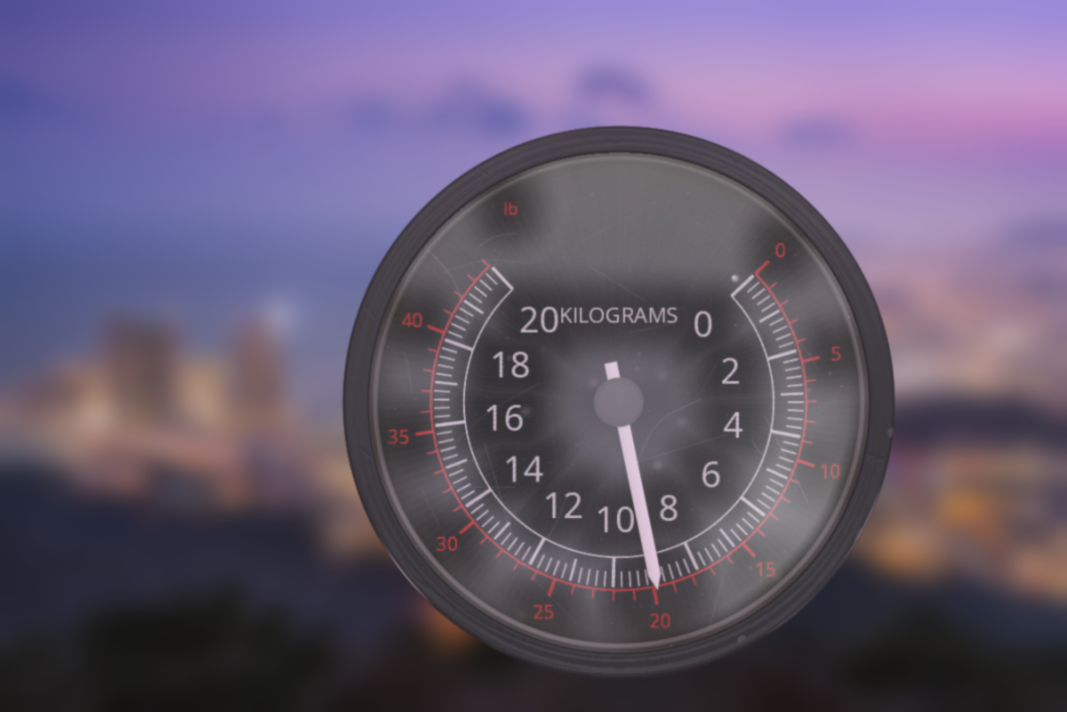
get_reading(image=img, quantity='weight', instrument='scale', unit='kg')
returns 9 kg
